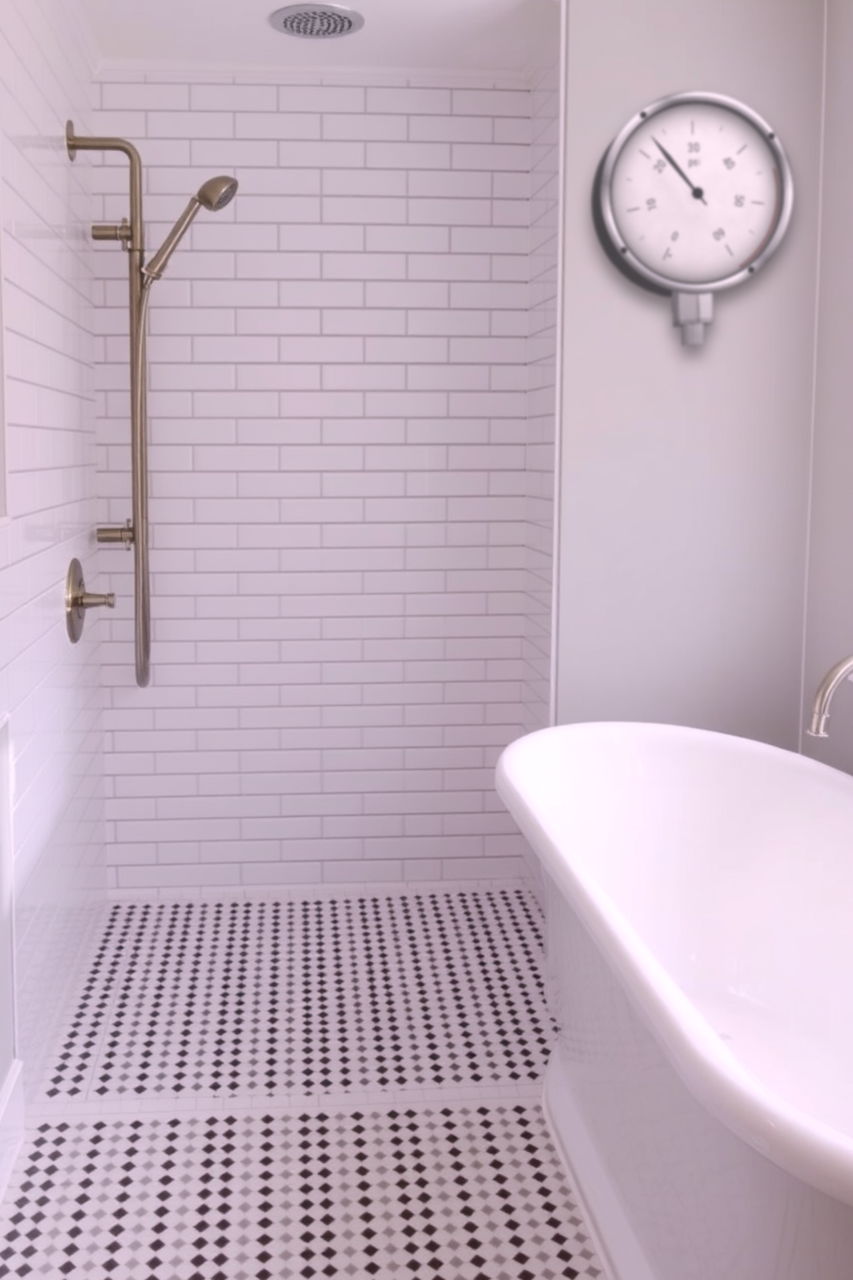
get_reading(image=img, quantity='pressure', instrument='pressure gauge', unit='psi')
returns 22.5 psi
